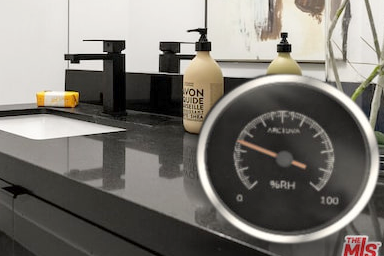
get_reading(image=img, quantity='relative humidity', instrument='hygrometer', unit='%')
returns 25 %
